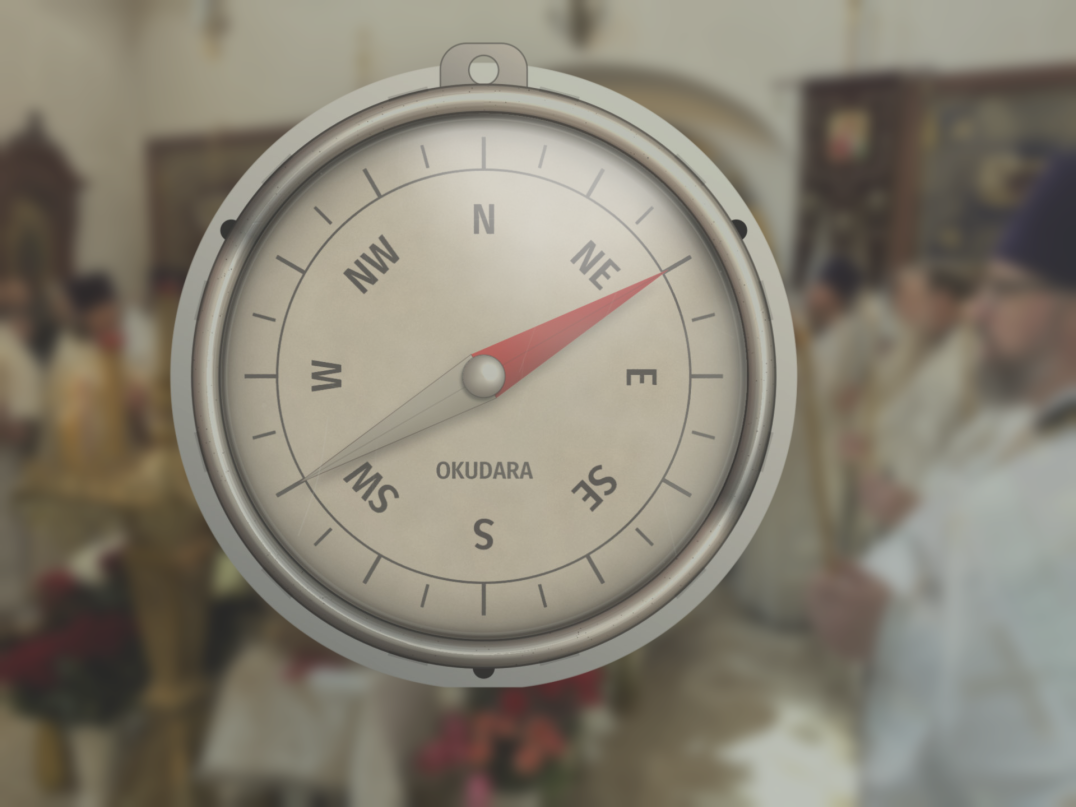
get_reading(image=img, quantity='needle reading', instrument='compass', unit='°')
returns 60 °
